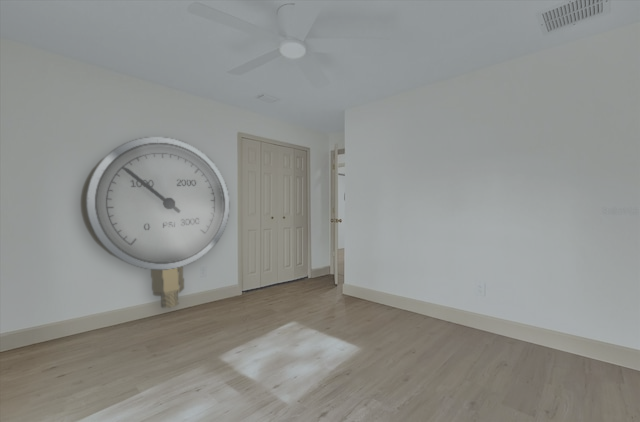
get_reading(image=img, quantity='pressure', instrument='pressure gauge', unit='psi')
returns 1000 psi
